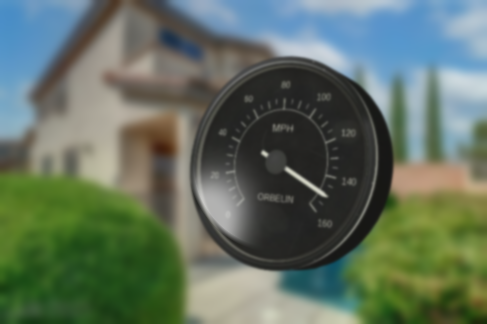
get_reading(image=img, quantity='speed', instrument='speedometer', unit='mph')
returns 150 mph
